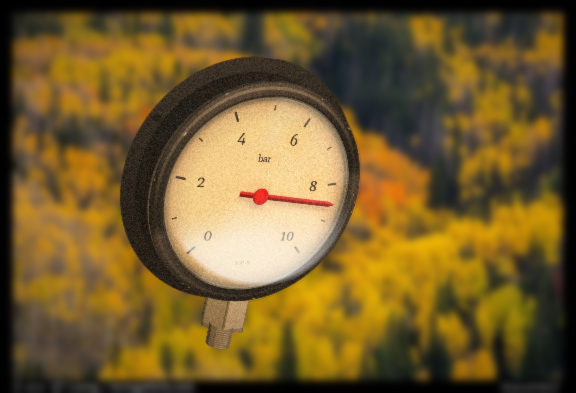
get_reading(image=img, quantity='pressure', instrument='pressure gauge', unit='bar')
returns 8.5 bar
